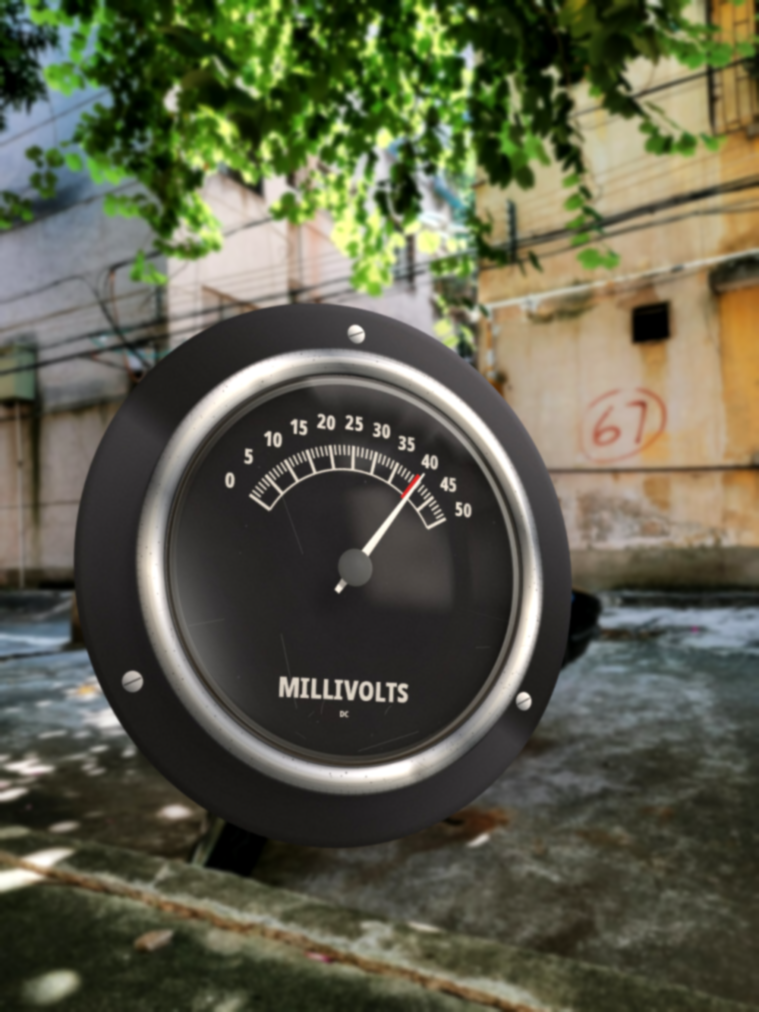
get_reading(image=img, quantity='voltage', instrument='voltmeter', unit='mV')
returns 40 mV
